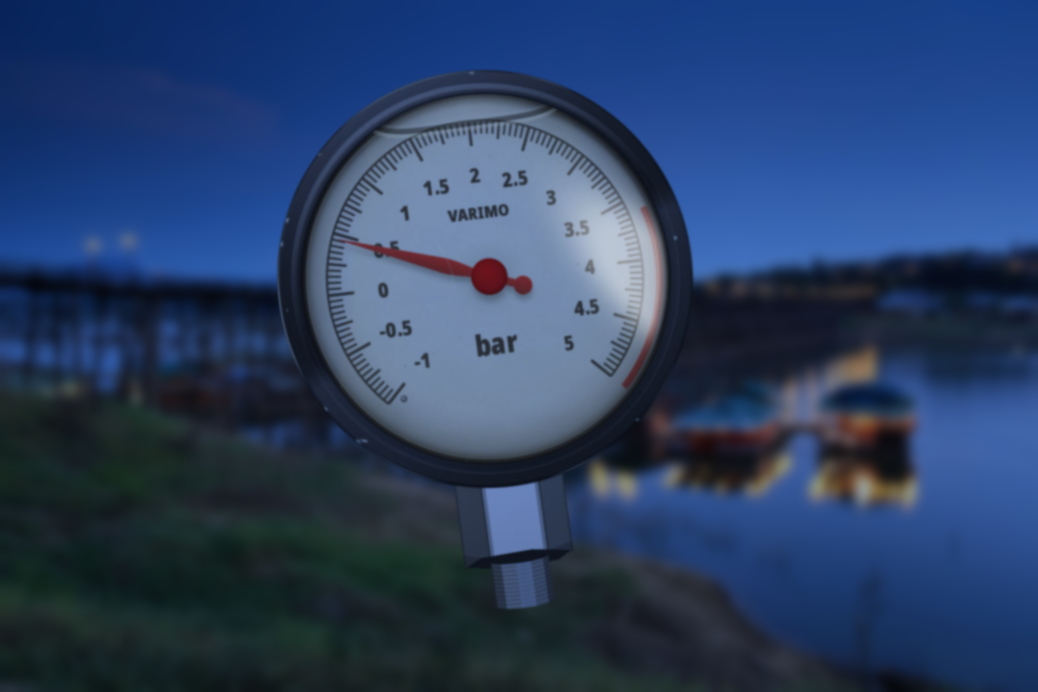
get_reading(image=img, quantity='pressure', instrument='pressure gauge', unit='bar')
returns 0.45 bar
